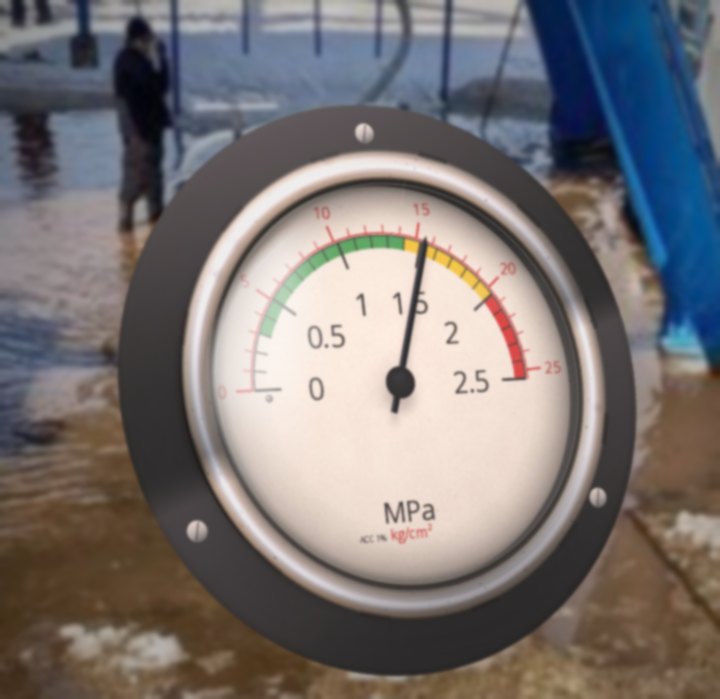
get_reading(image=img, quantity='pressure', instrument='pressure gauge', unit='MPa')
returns 1.5 MPa
